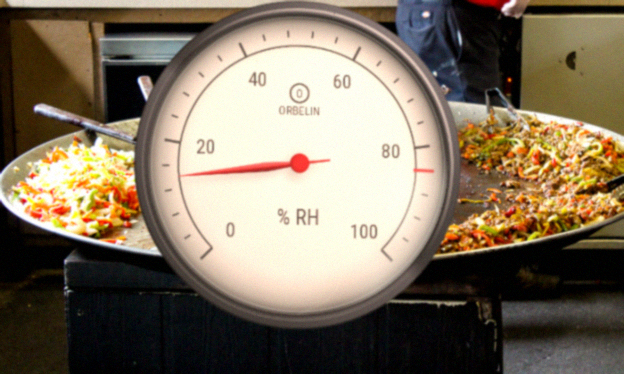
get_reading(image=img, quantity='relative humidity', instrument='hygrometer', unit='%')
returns 14 %
